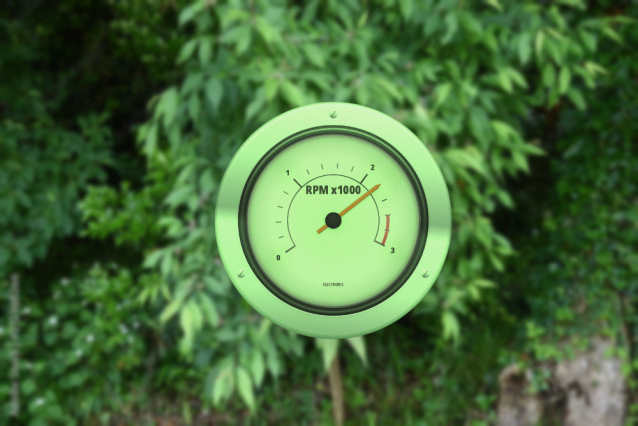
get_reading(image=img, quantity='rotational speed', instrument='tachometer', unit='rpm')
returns 2200 rpm
